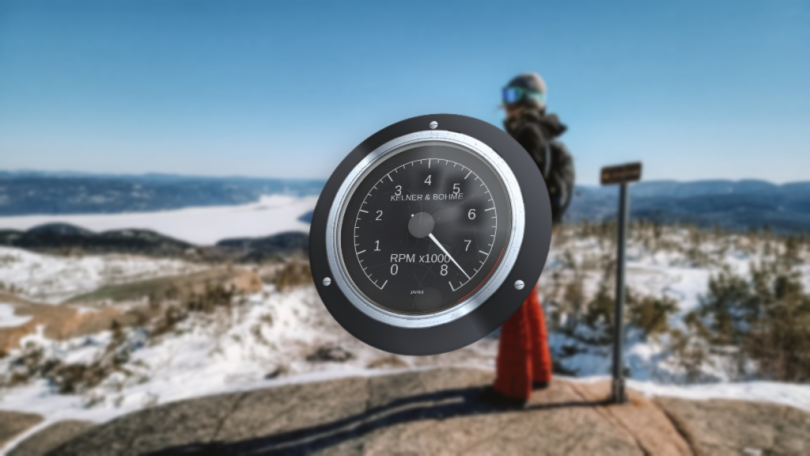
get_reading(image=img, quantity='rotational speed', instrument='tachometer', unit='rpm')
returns 7600 rpm
